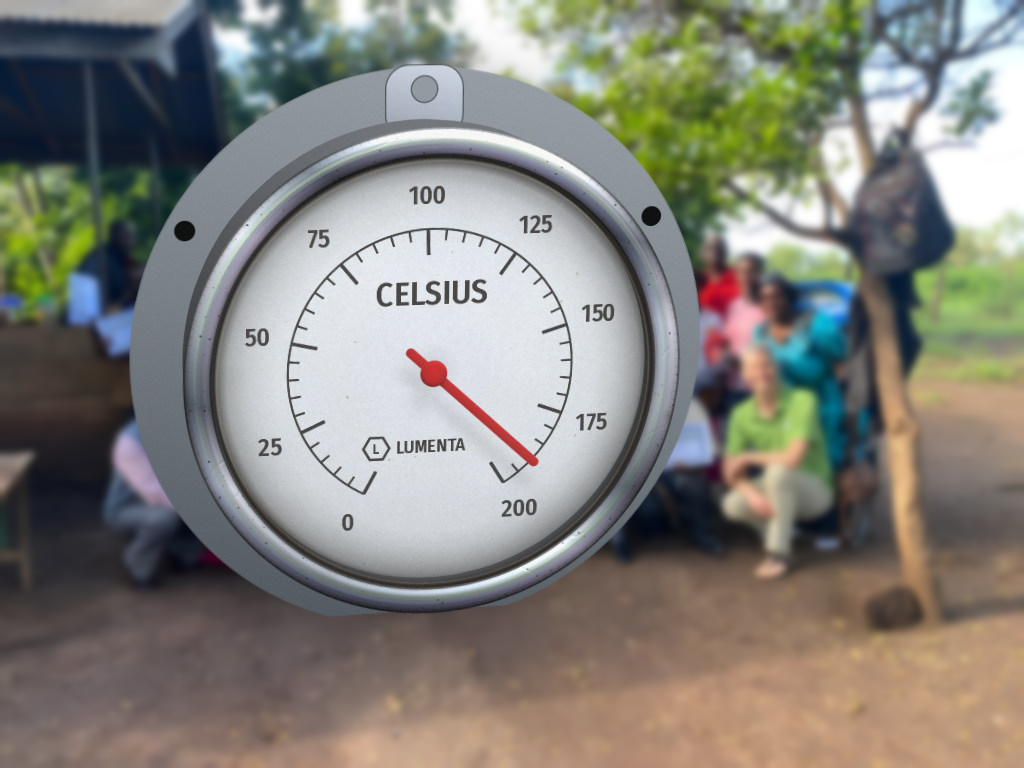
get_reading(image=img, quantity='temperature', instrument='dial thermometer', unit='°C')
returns 190 °C
